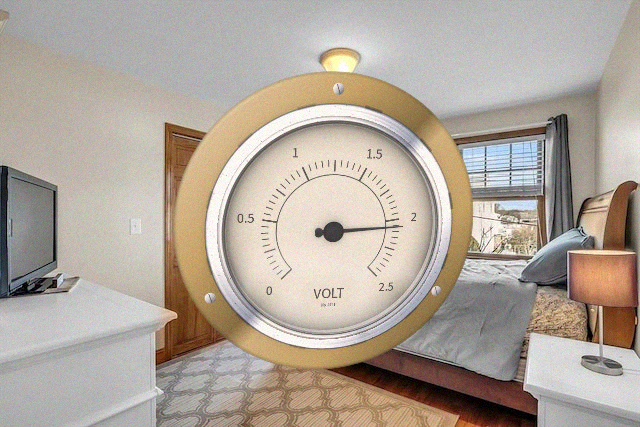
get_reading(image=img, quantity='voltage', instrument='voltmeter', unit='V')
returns 2.05 V
